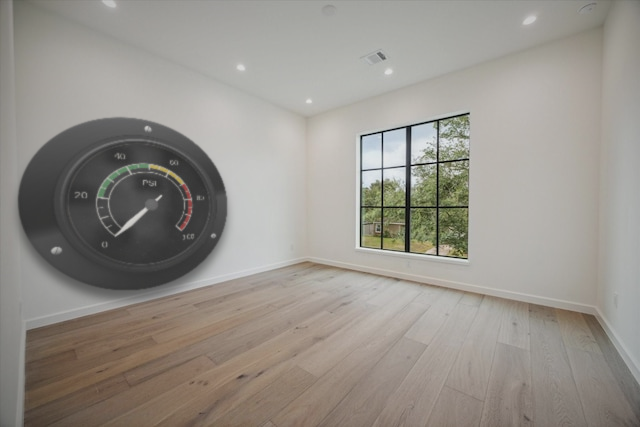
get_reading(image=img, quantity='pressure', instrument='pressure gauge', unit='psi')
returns 0 psi
